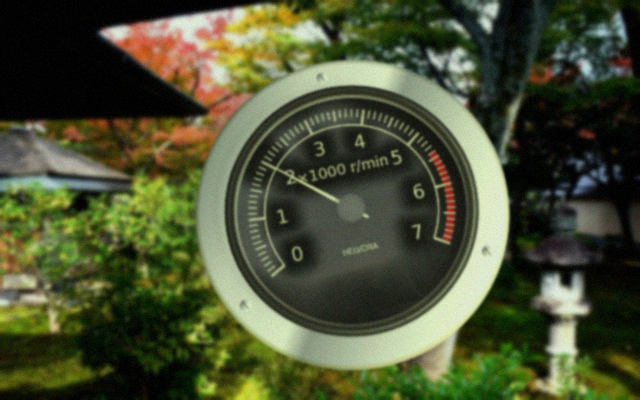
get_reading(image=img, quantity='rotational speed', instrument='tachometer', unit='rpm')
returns 2000 rpm
